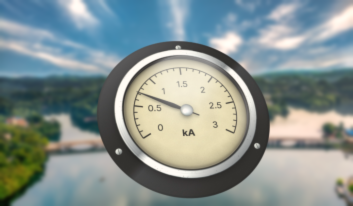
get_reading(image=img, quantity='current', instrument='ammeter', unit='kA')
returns 0.7 kA
